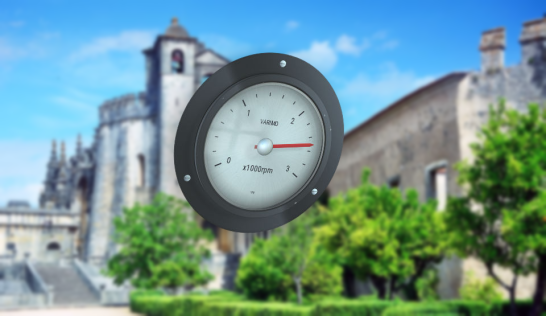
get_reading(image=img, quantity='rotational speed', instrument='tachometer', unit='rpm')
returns 2500 rpm
